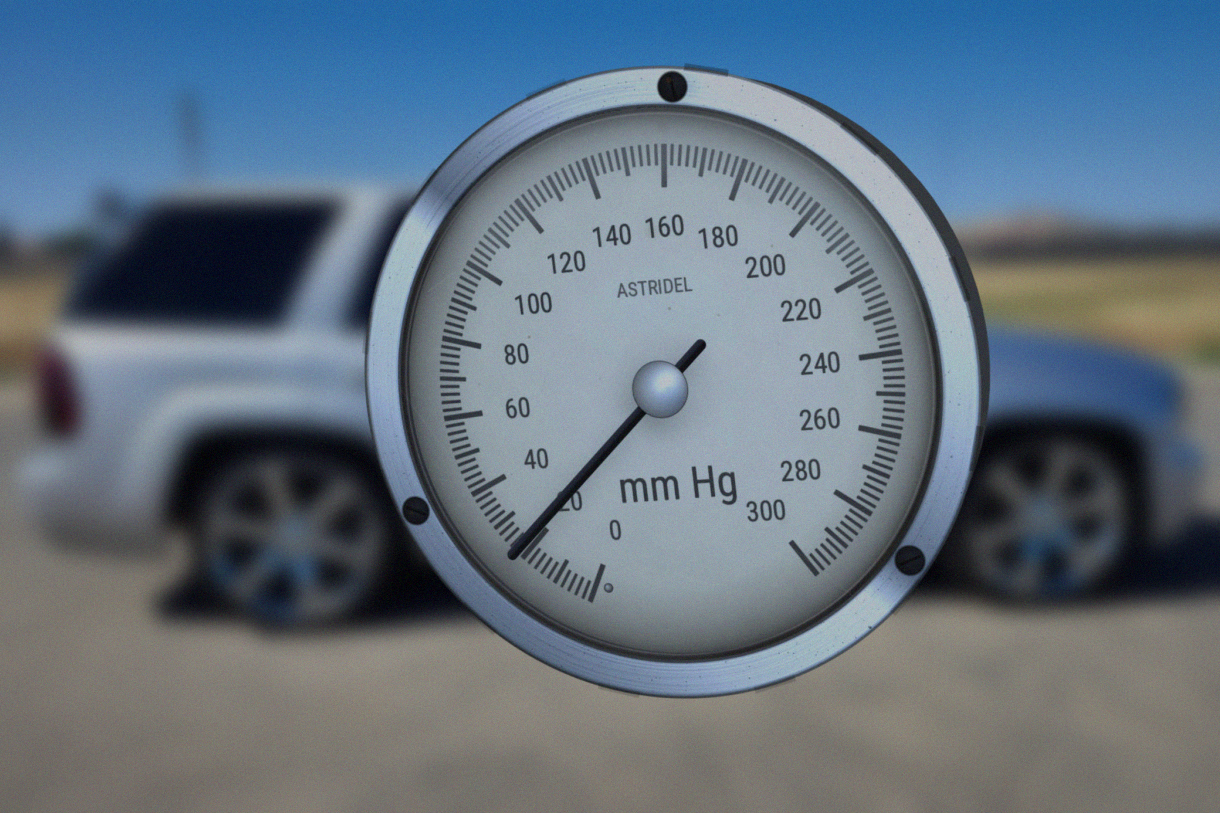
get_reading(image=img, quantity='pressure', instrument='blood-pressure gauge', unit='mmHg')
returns 22 mmHg
